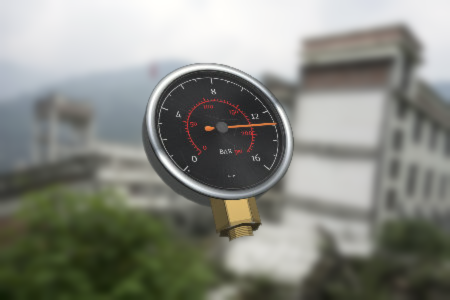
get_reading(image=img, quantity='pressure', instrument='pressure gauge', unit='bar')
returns 13 bar
